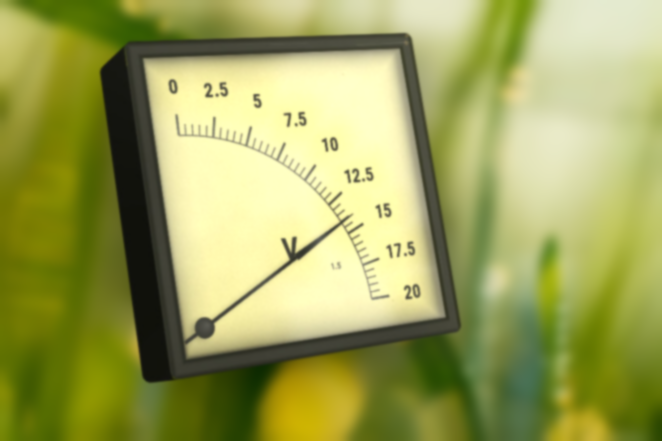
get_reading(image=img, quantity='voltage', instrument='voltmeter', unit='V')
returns 14 V
